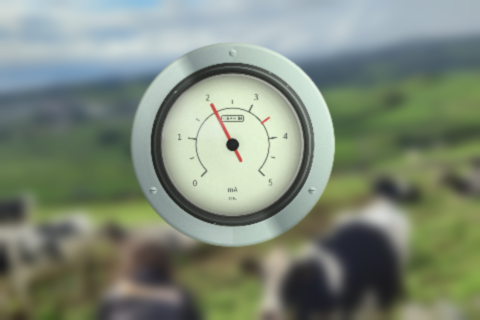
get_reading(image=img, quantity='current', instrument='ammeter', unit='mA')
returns 2 mA
